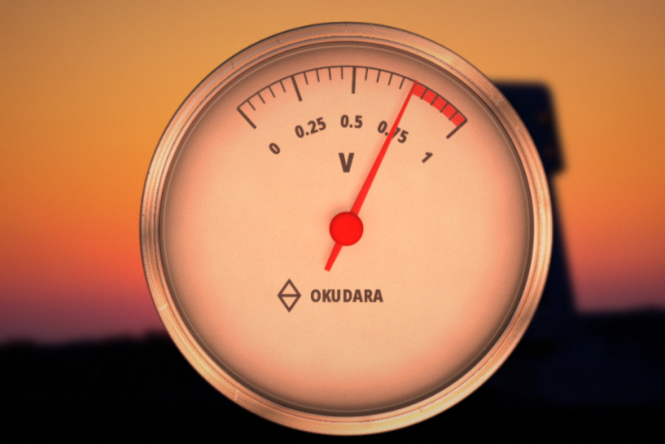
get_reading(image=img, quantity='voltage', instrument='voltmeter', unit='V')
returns 0.75 V
